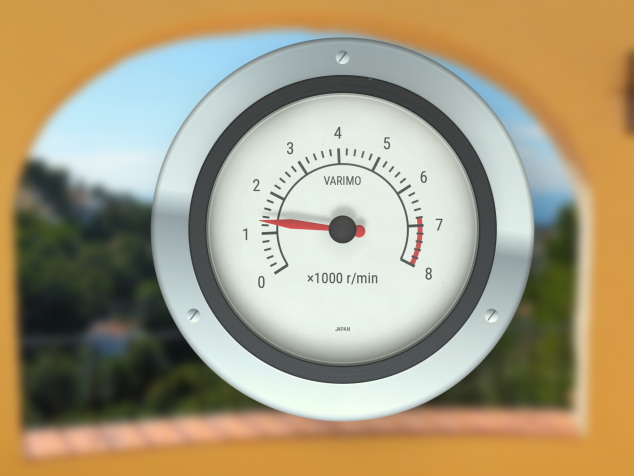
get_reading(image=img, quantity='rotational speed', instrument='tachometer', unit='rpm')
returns 1300 rpm
